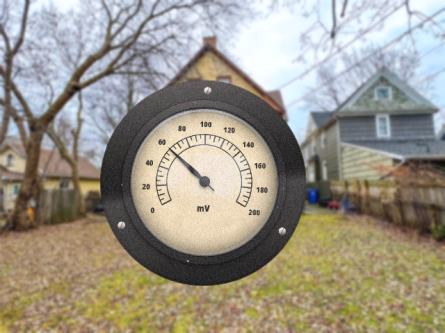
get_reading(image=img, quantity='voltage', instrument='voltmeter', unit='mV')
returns 60 mV
